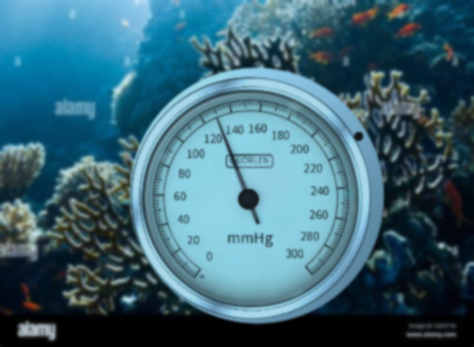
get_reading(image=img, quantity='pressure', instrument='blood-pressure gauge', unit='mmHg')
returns 130 mmHg
